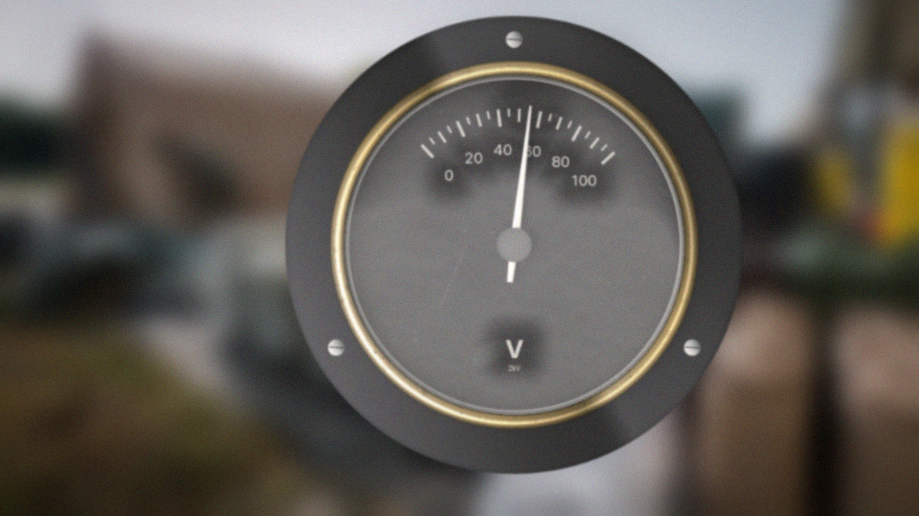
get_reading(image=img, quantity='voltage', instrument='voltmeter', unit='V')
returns 55 V
